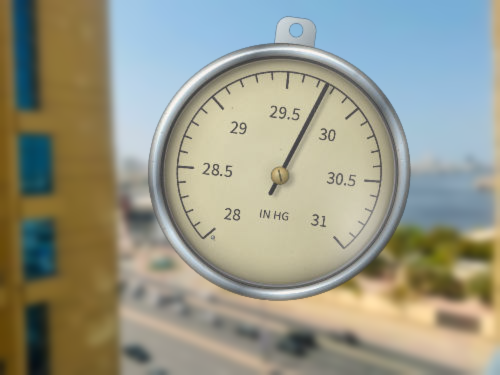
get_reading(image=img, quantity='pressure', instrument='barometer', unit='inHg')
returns 29.75 inHg
